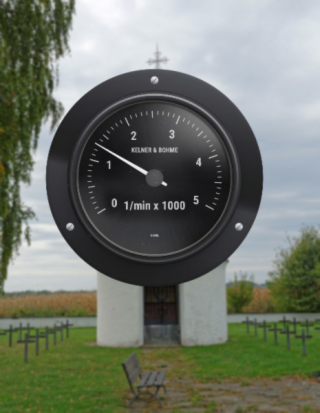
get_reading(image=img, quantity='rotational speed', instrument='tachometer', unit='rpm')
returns 1300 rpm
